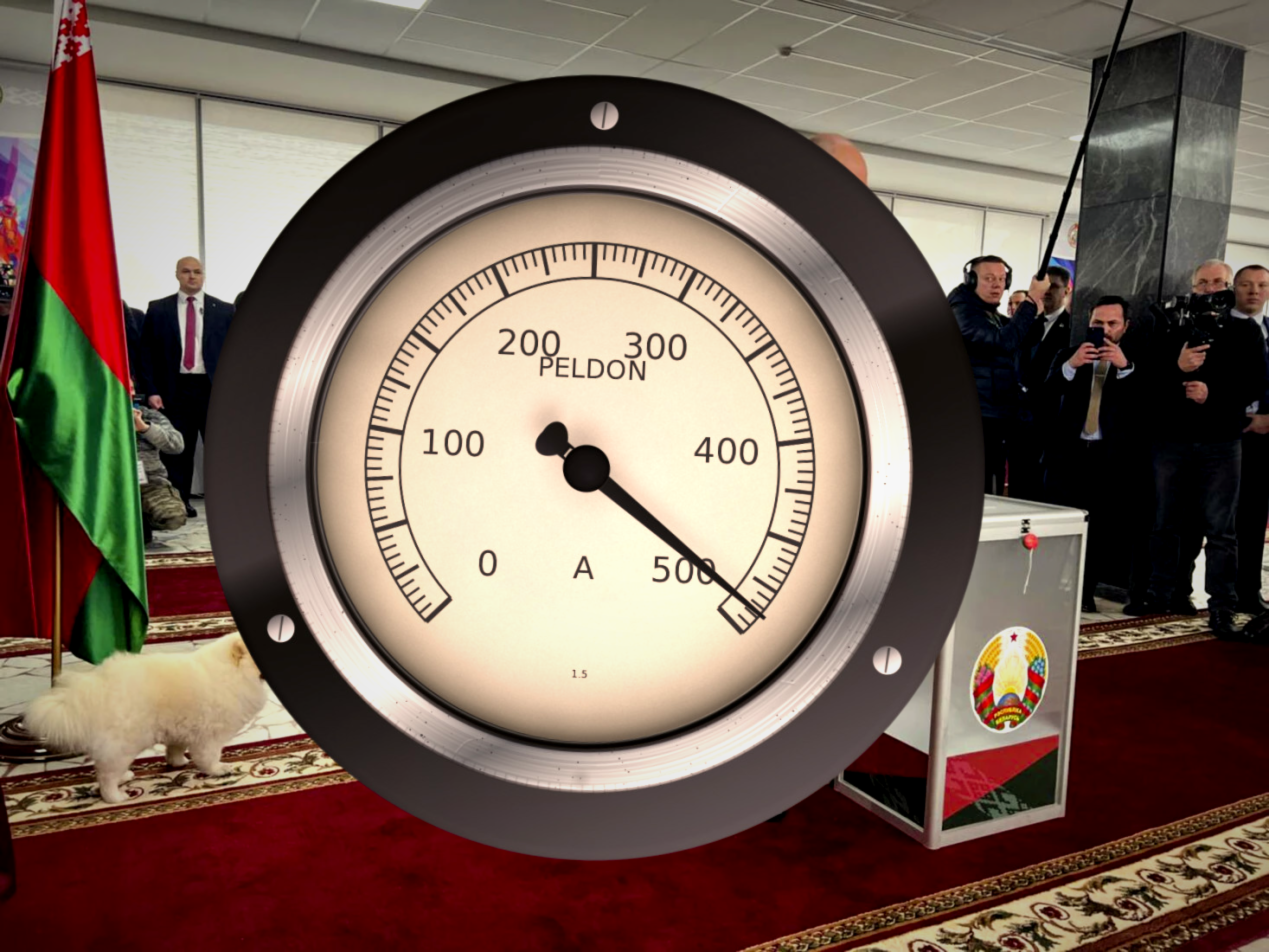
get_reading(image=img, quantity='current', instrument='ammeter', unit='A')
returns 487.5 A
